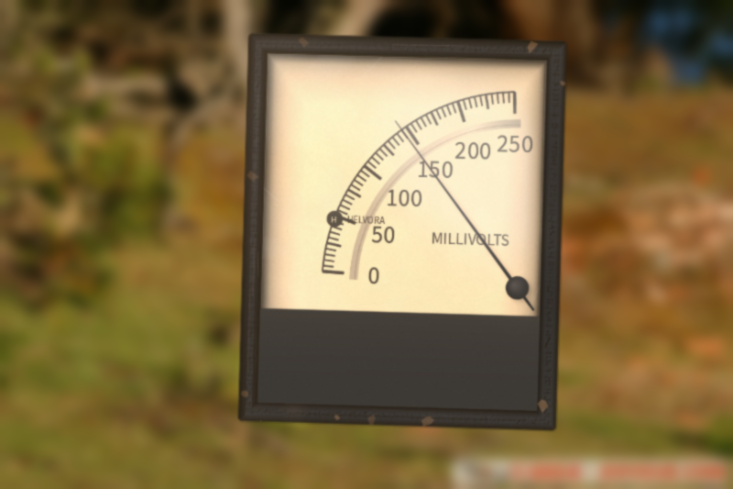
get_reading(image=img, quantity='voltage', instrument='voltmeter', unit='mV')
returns 145 mV
